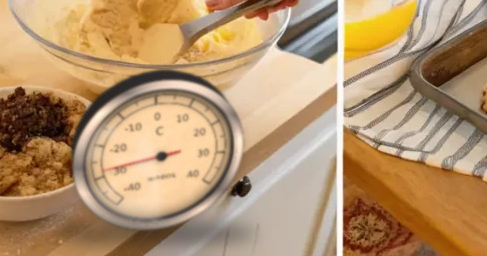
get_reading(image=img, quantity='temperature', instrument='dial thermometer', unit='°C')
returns -27.5 °C
